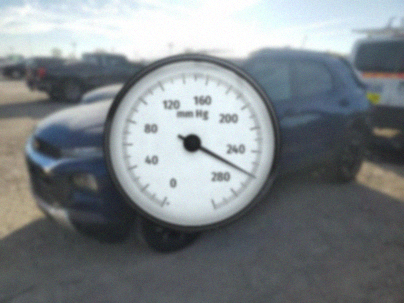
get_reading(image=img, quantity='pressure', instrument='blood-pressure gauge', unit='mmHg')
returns 260 mmHg
